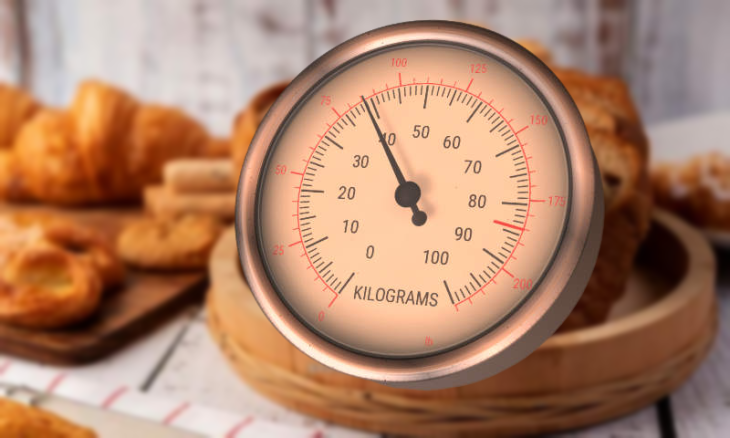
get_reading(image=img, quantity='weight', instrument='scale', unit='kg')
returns 39 kg
